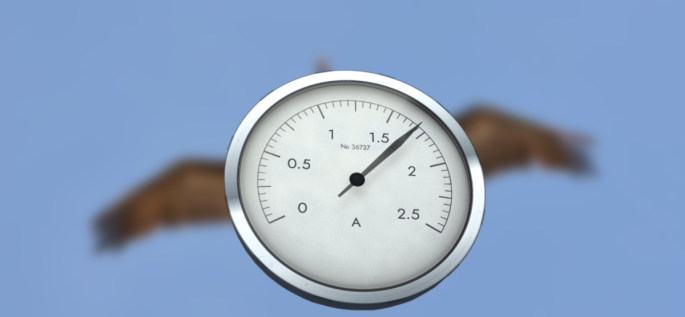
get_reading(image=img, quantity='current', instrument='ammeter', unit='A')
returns 1.7 A
